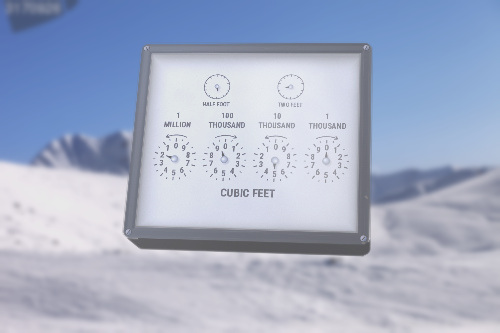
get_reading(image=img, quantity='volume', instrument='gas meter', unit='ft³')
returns 195000 ft³
